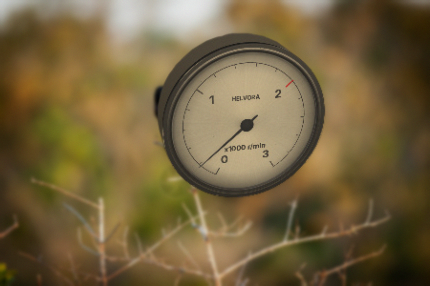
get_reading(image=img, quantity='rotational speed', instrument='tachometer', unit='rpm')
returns 200 rpm
